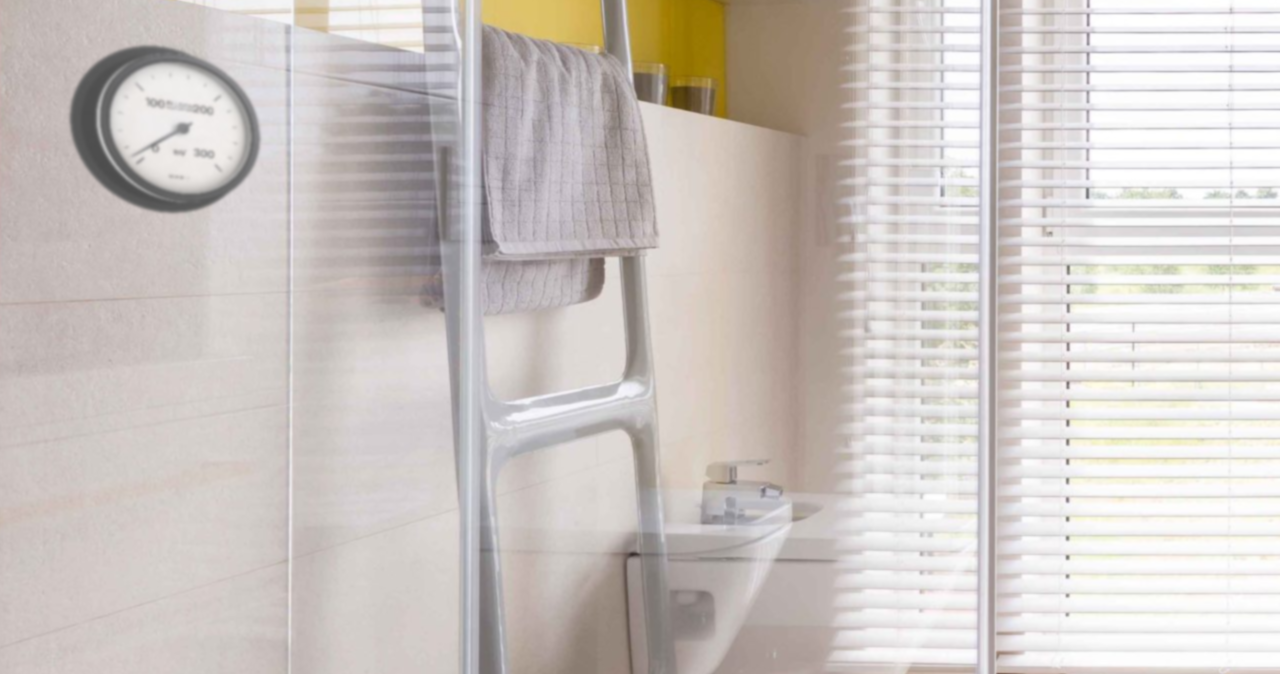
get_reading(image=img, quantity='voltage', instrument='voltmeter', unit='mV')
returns 10 mV
